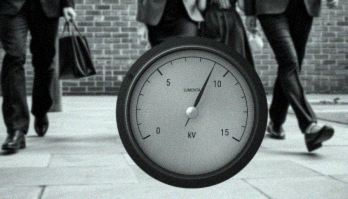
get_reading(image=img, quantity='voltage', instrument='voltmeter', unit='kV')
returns 9 kV
